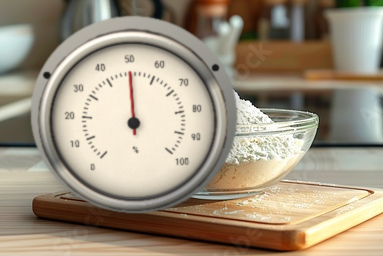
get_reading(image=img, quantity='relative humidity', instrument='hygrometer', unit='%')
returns 50 %
